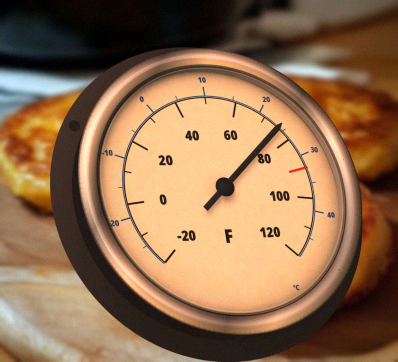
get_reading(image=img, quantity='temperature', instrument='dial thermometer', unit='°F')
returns 75 °F
